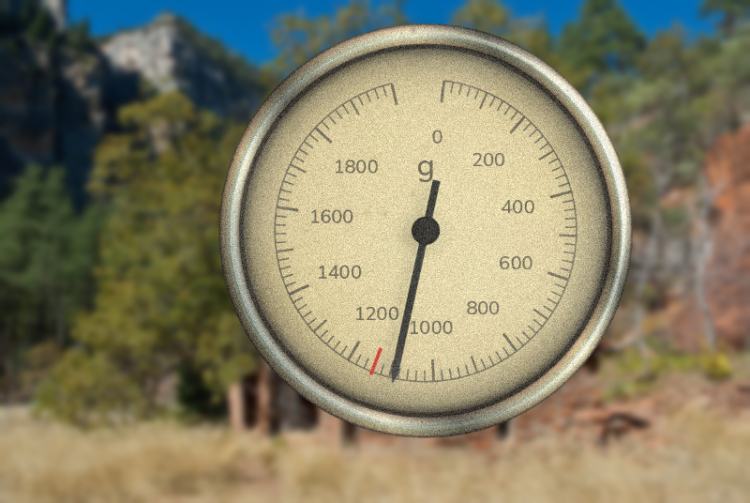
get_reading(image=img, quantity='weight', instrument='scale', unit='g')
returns 1090 g
